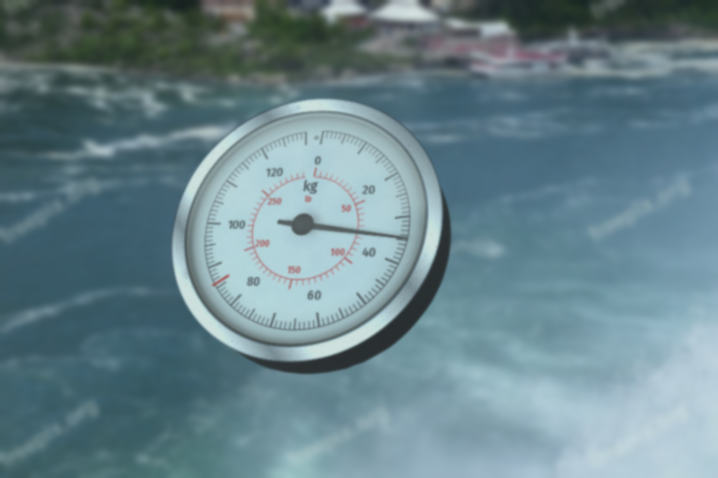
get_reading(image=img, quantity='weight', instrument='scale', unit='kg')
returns 35 kg
